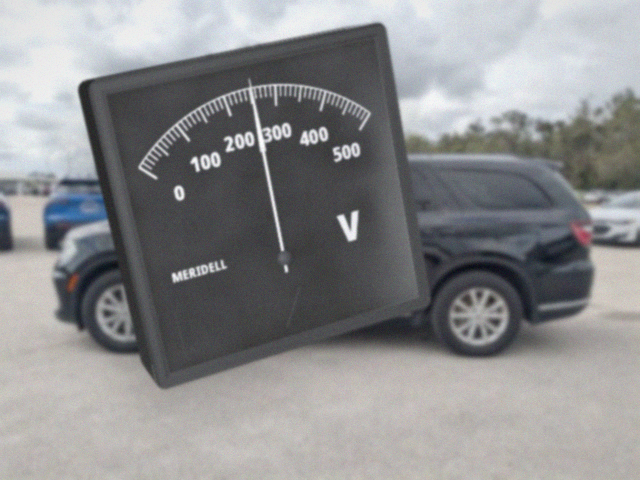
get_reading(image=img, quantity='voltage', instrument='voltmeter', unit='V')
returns 250 V
